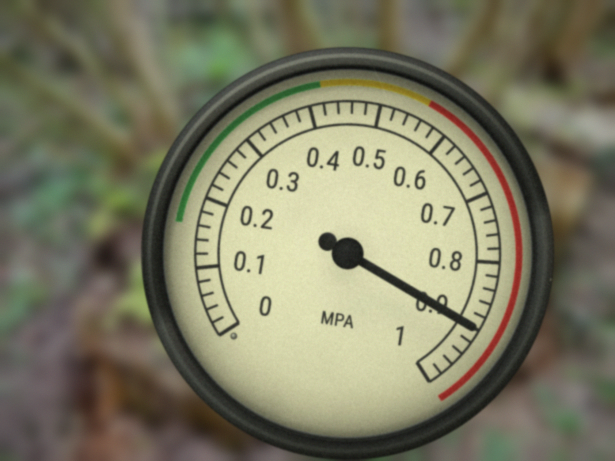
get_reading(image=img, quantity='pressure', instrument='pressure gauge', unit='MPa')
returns 0.9 MPa
